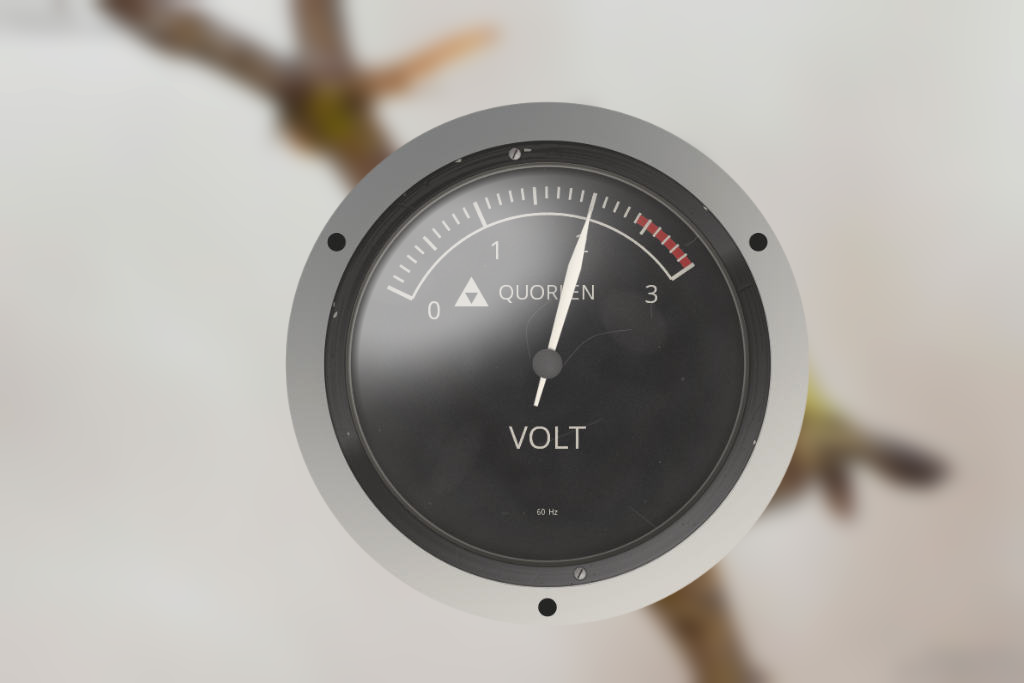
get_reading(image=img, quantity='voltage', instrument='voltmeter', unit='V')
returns 2 V
